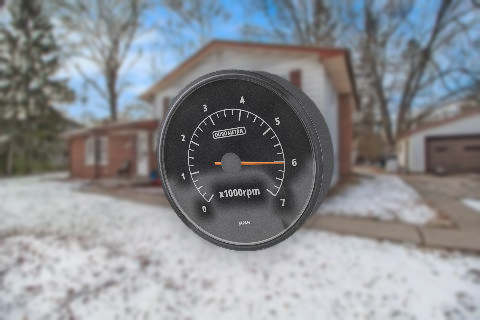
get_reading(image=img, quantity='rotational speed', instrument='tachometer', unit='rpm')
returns 6000 rpm
